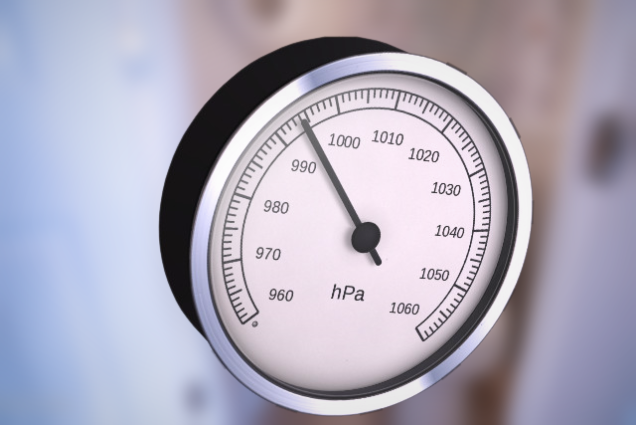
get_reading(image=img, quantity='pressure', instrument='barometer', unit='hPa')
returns 994 hPa
